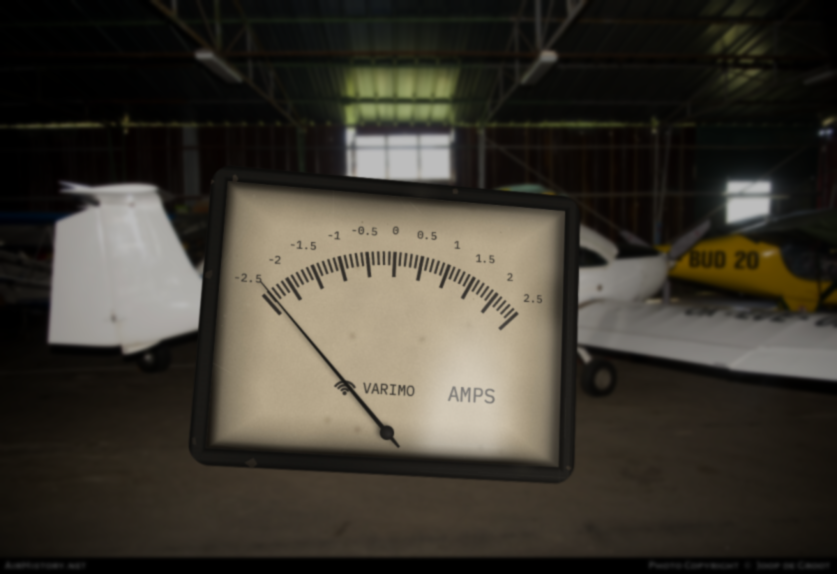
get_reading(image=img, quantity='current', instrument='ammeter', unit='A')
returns -2.4 A
